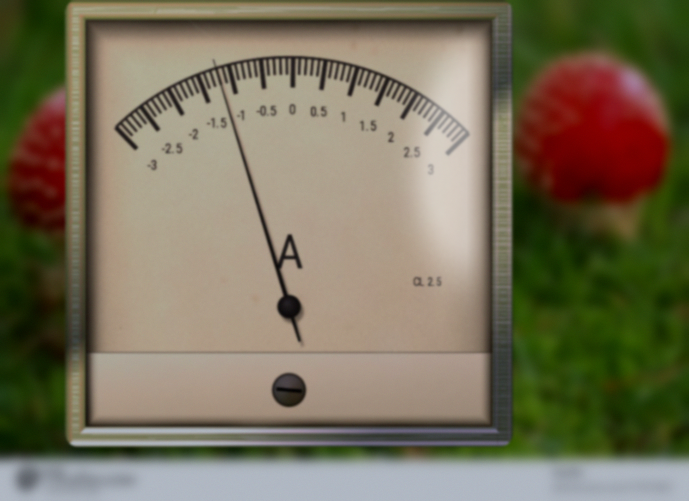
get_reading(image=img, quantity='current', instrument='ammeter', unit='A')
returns -1.2 A
